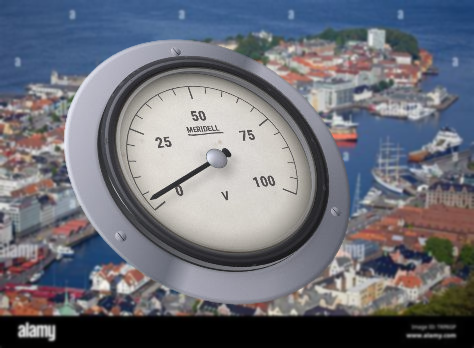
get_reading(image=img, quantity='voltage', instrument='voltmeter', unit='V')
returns 2.5 V
